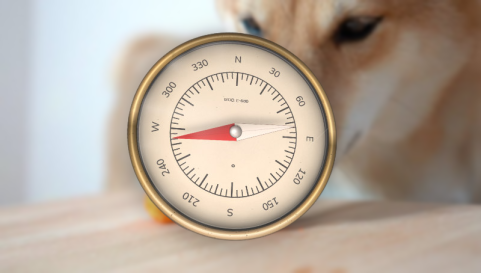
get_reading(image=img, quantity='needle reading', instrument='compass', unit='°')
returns 260 °
